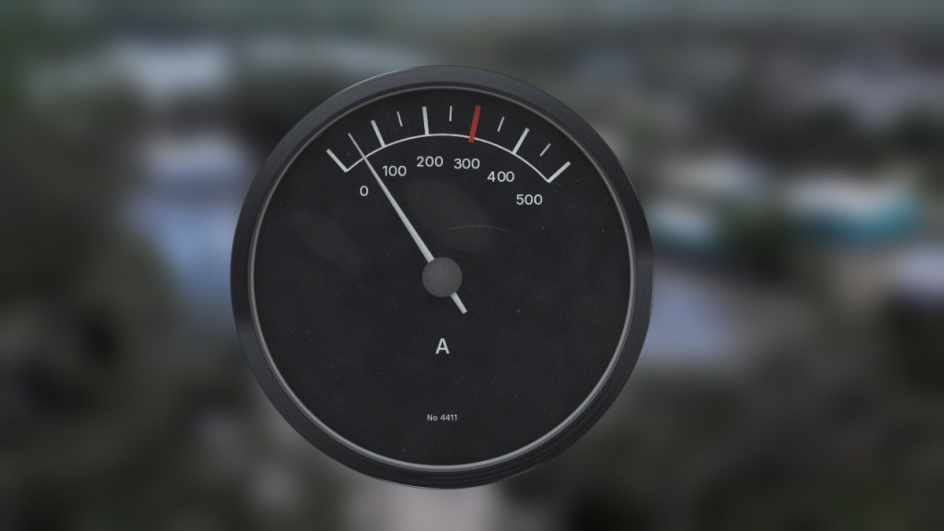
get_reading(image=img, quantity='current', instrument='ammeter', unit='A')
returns 50 A
